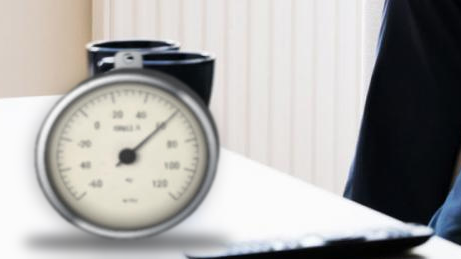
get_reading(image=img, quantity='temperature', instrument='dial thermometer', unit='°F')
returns 60 °F
